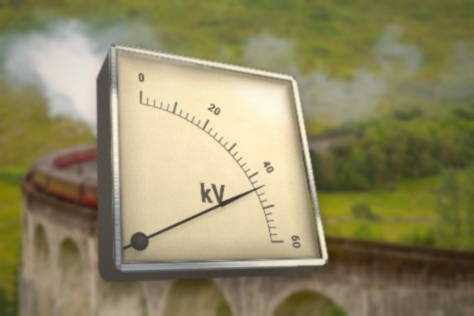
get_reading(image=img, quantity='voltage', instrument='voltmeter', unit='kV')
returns 44 kV
